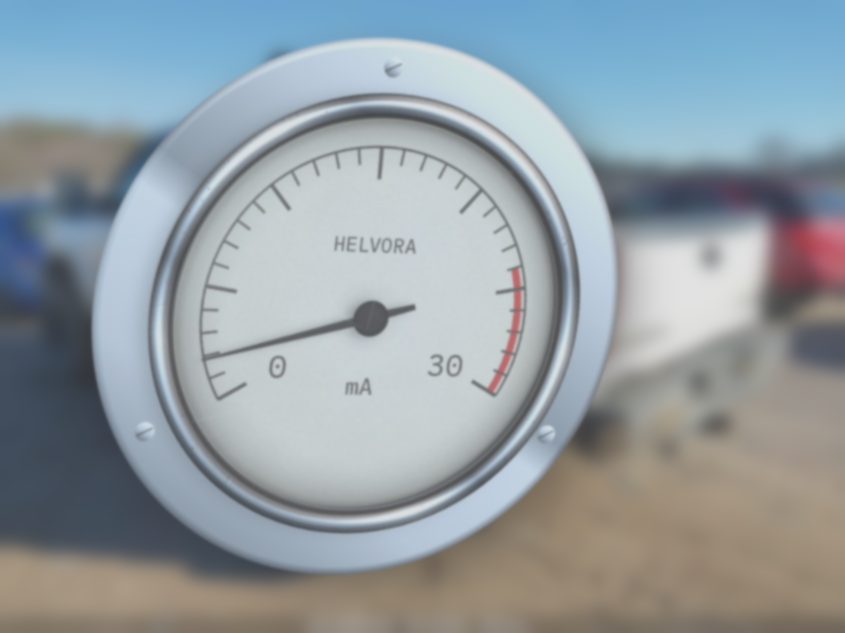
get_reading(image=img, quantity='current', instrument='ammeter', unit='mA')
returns 2 mA
